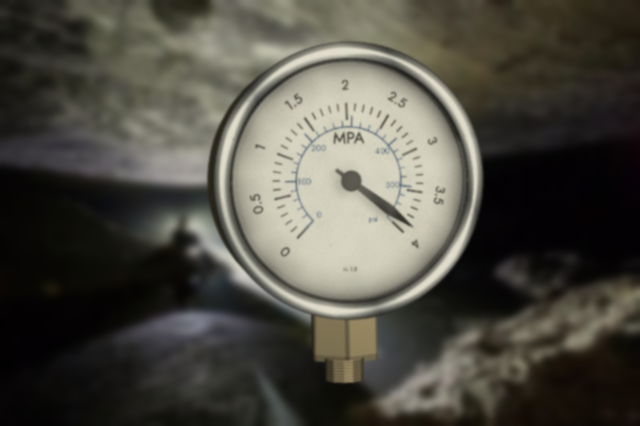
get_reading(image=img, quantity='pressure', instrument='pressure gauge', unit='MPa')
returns 3.9 MPa
